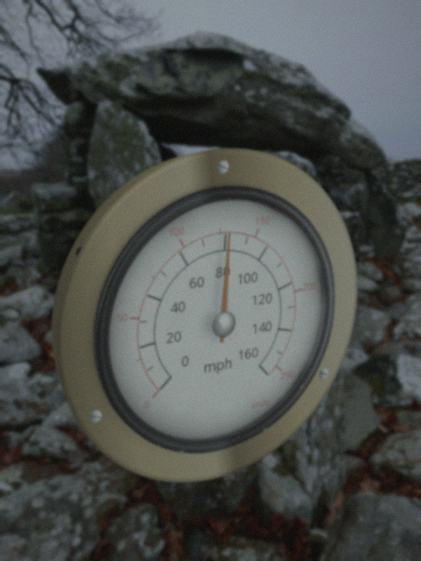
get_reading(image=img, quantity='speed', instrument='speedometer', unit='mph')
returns 80 mph
